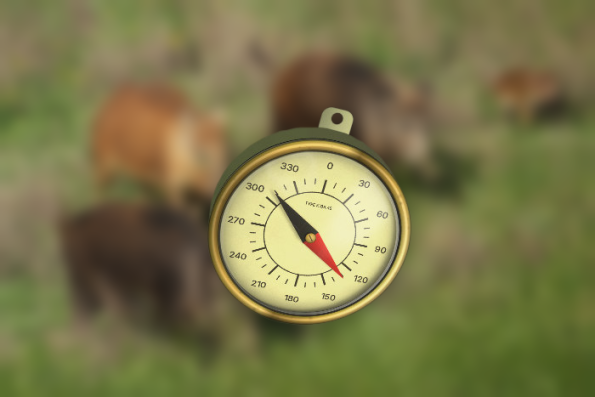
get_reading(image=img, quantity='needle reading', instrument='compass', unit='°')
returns 130 °
